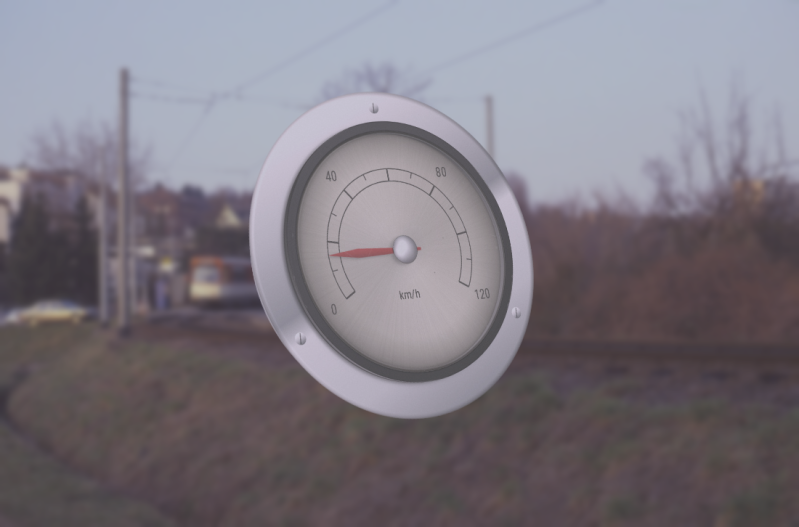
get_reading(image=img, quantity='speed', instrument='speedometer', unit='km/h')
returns 15 km/h
